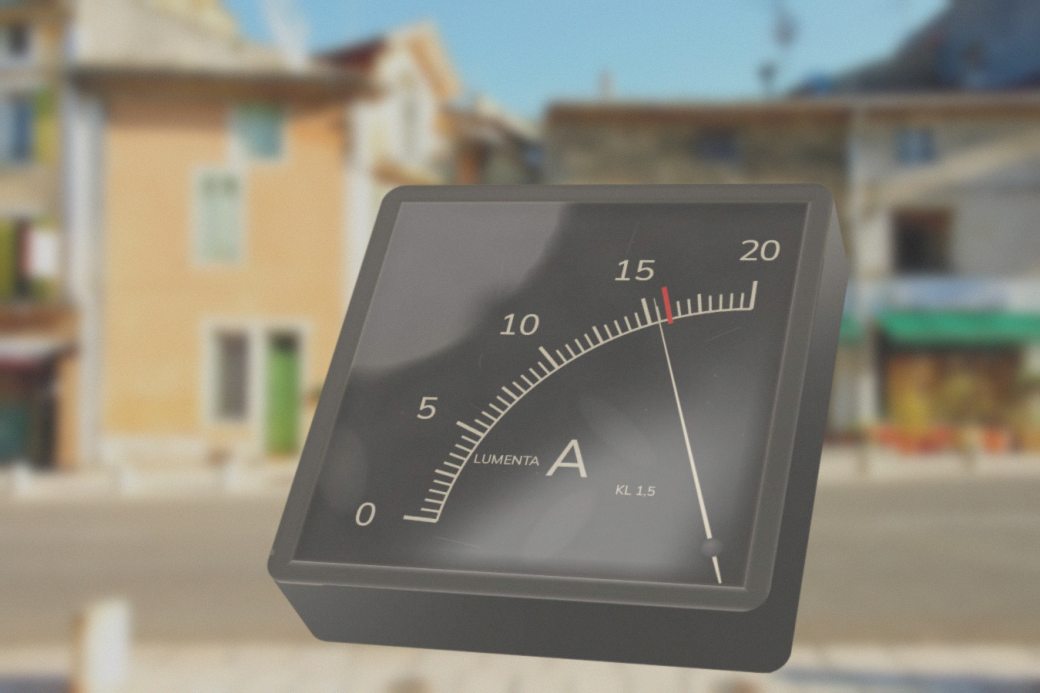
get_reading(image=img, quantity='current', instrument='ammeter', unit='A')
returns 15.5 A
